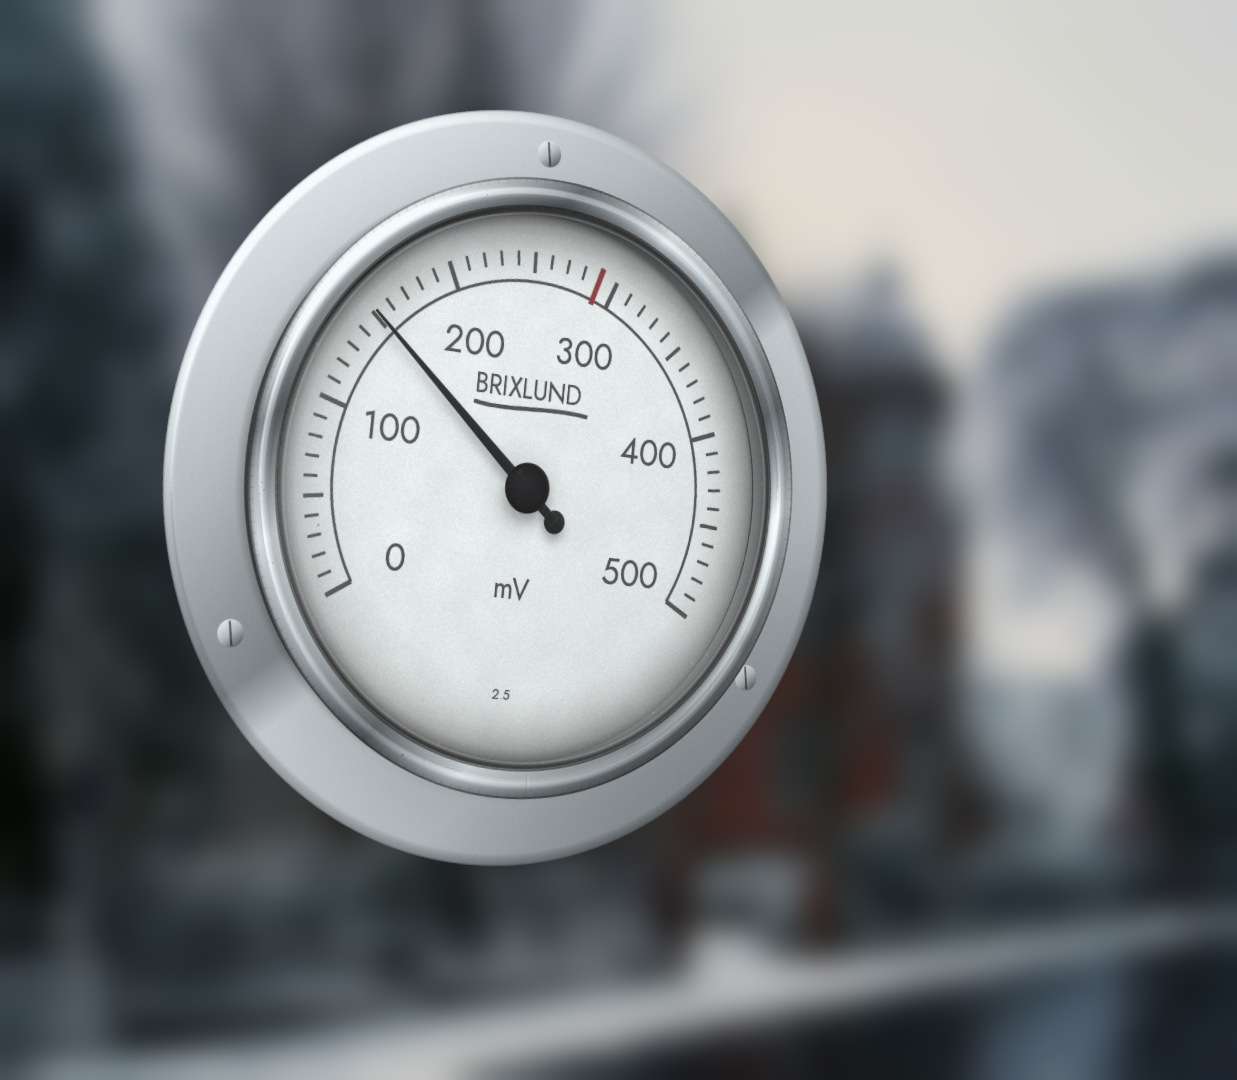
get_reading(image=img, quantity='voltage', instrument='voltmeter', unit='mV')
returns 150 mV
